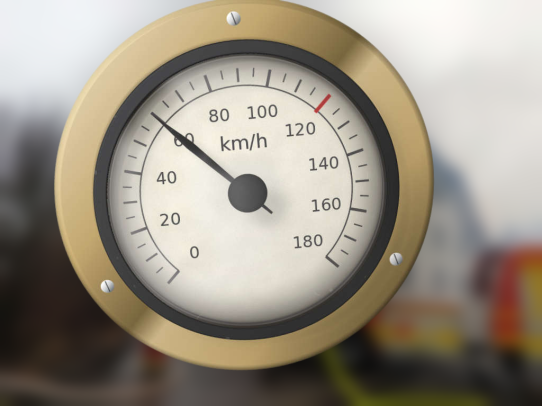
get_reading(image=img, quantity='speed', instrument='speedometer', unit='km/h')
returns 60 km/h
